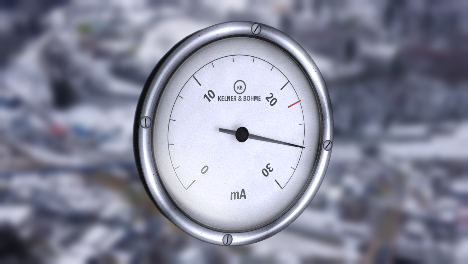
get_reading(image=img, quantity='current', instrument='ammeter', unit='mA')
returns 26 mA
